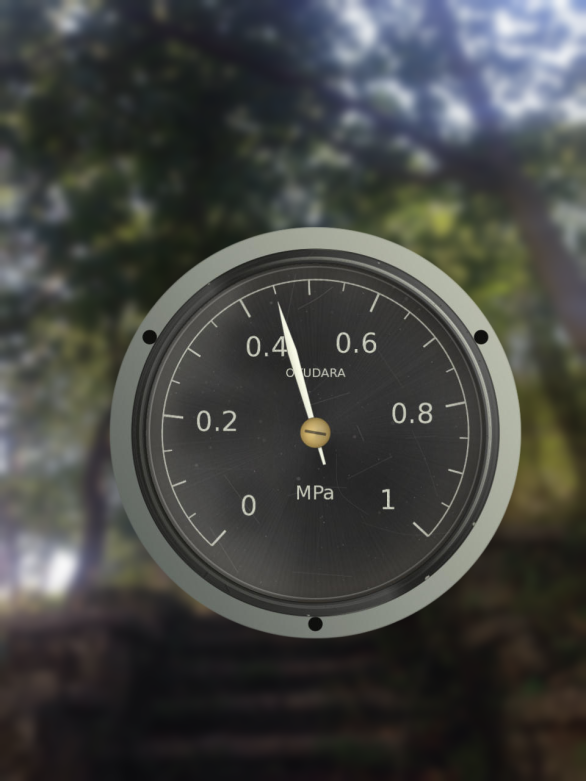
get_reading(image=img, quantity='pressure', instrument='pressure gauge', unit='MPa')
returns 0.45 MPa
